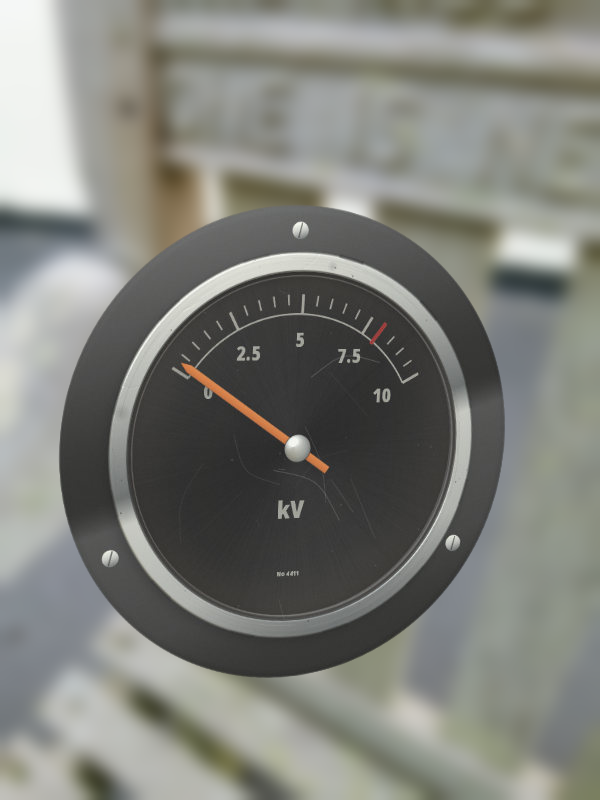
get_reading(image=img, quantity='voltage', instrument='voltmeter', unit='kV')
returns 0.25 kV
